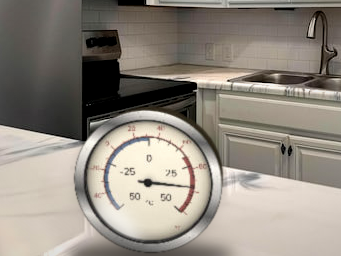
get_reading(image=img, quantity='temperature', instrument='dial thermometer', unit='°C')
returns 35 °C
